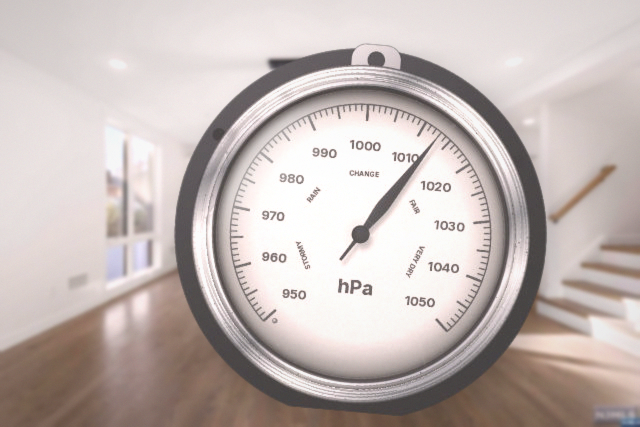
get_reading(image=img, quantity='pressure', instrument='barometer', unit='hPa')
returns 1013 hPa
